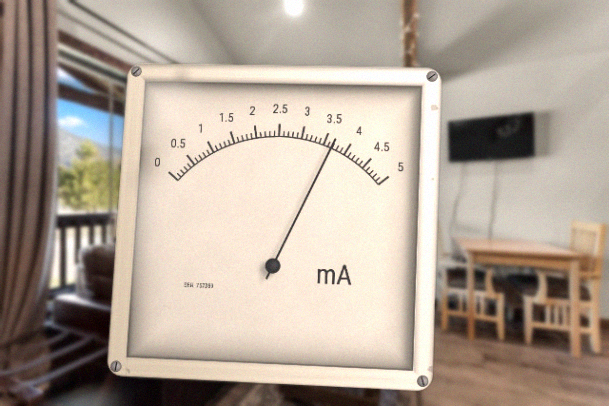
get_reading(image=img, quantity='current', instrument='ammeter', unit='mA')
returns 3.7 mA
